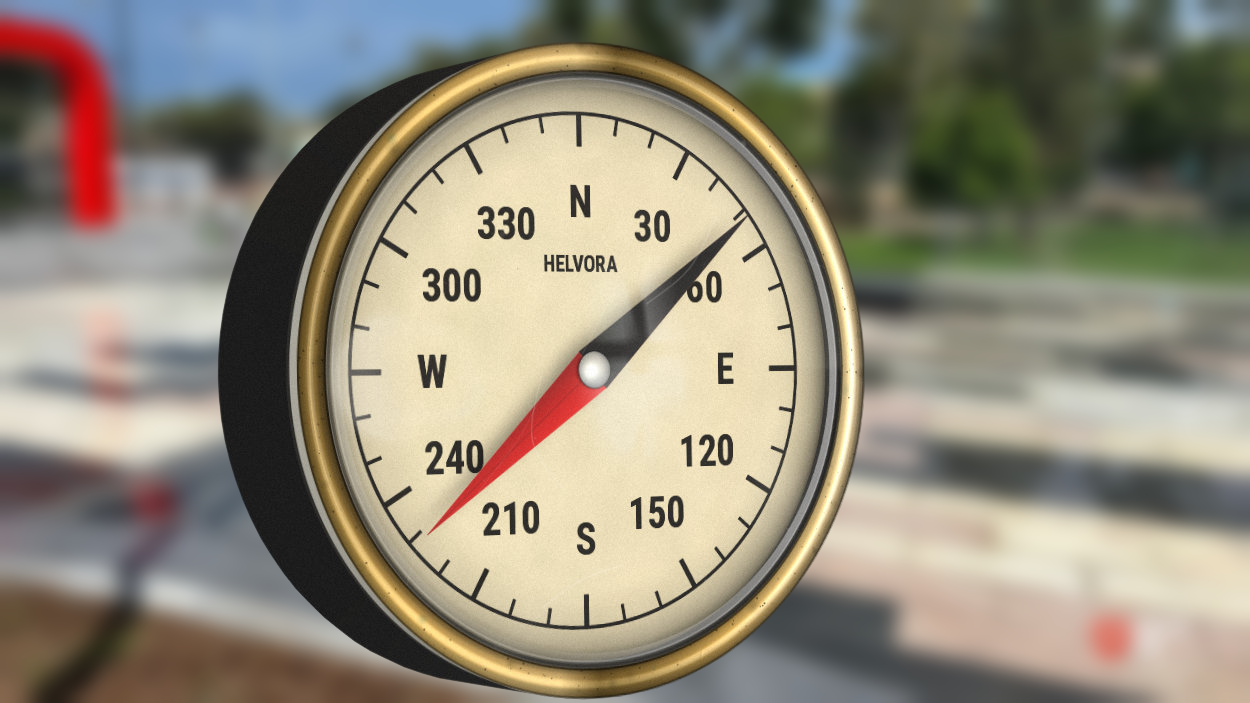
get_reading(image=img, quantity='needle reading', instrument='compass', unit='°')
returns 230 °
